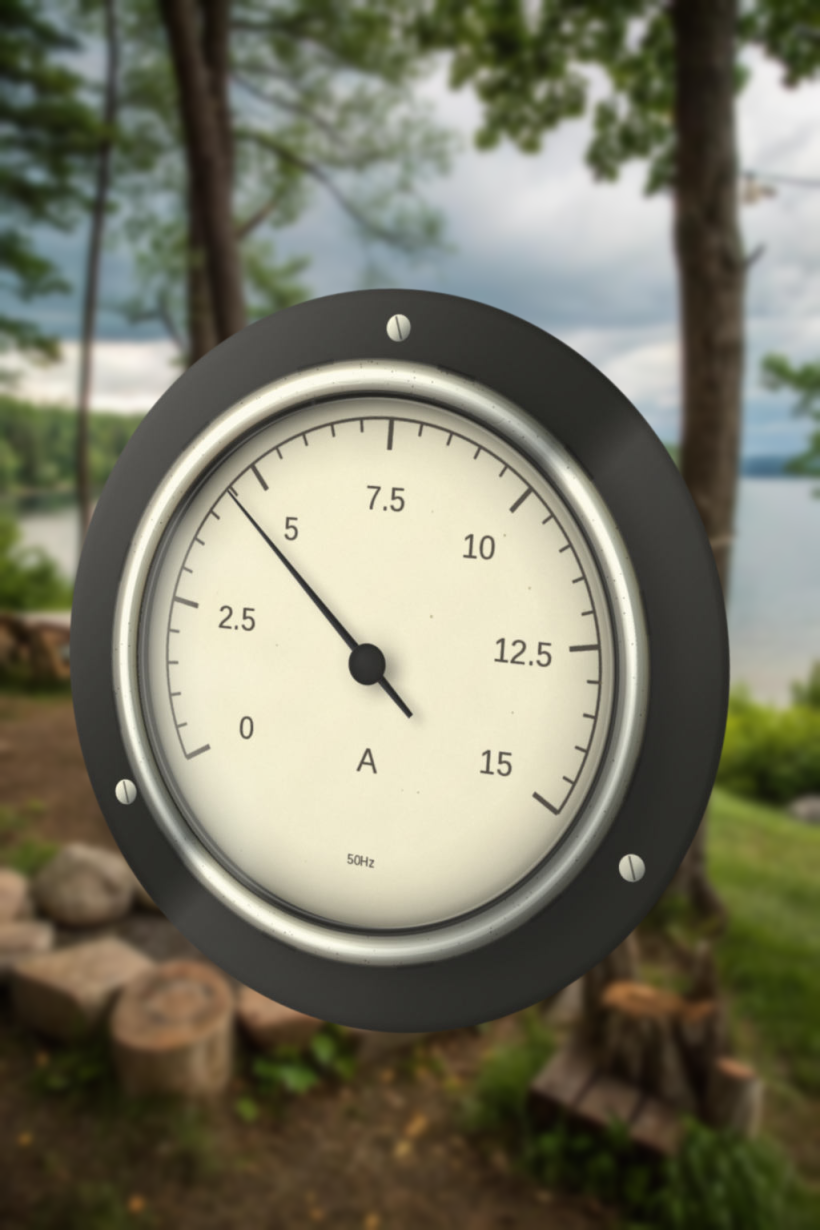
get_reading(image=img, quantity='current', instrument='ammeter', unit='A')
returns 4.5 A
